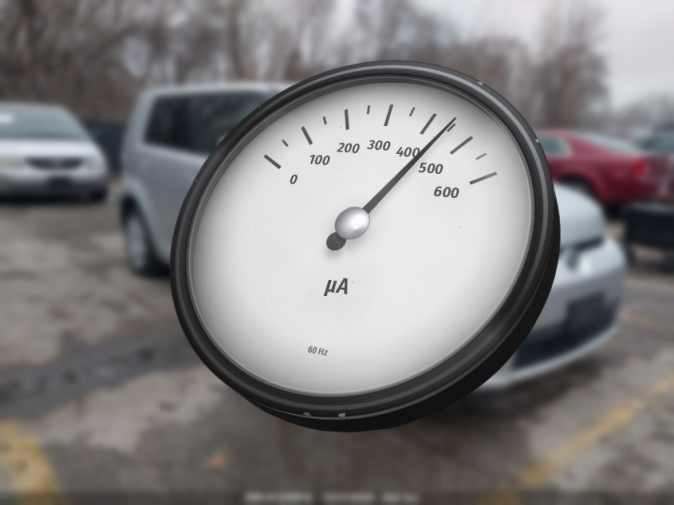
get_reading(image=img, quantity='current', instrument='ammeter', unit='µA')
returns 450 µA
